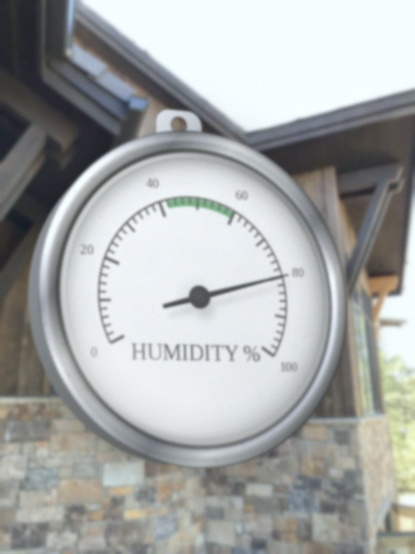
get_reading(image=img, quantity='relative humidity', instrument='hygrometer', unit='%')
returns 80 %
